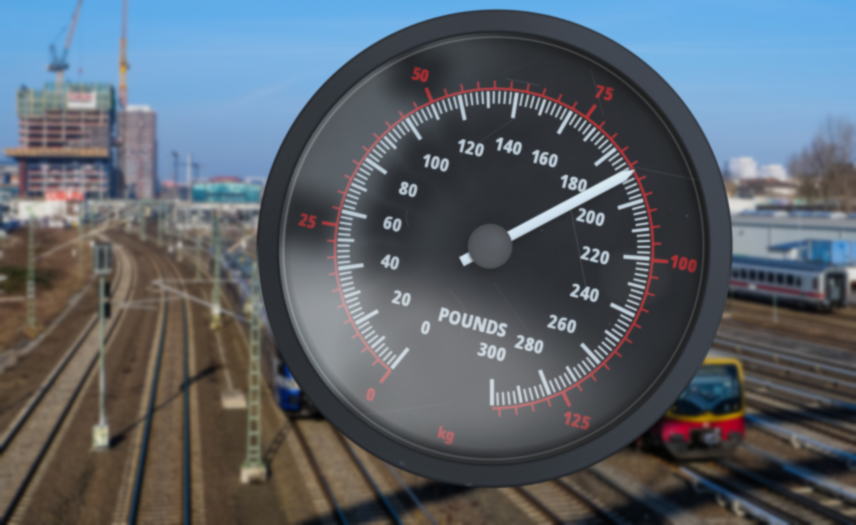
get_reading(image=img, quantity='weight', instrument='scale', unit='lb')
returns 190 lb
